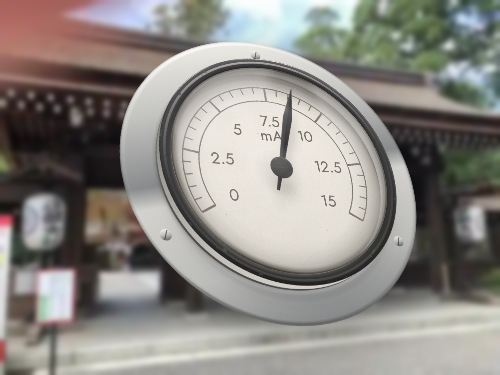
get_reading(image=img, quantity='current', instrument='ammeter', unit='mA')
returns 8.5 mA
